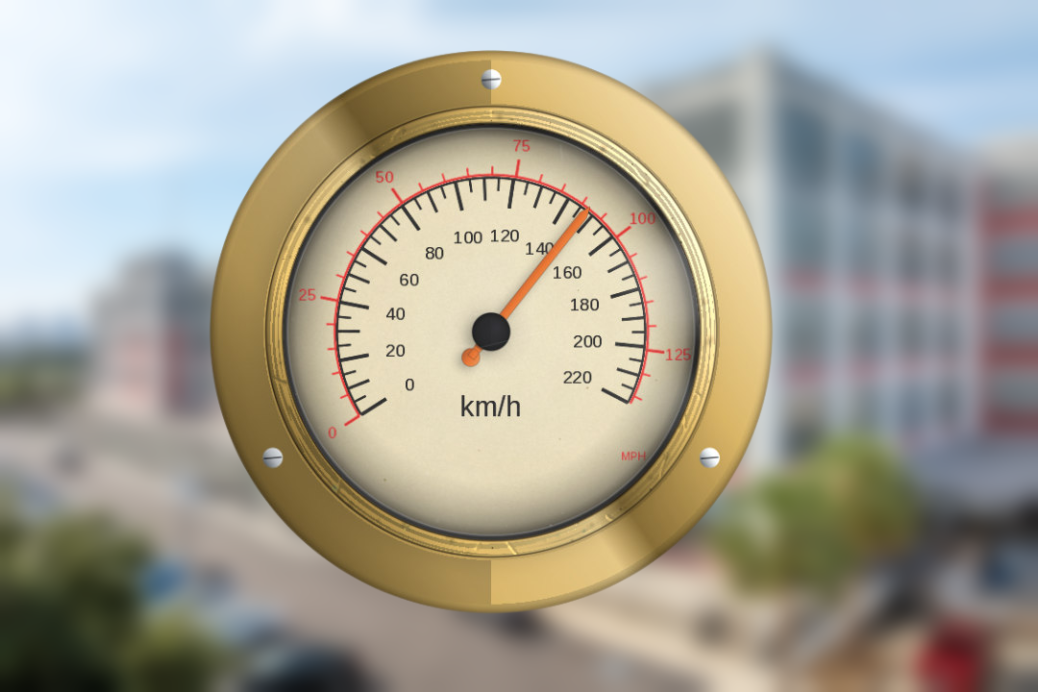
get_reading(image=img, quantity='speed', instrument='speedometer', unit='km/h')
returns 147.5 km/h
